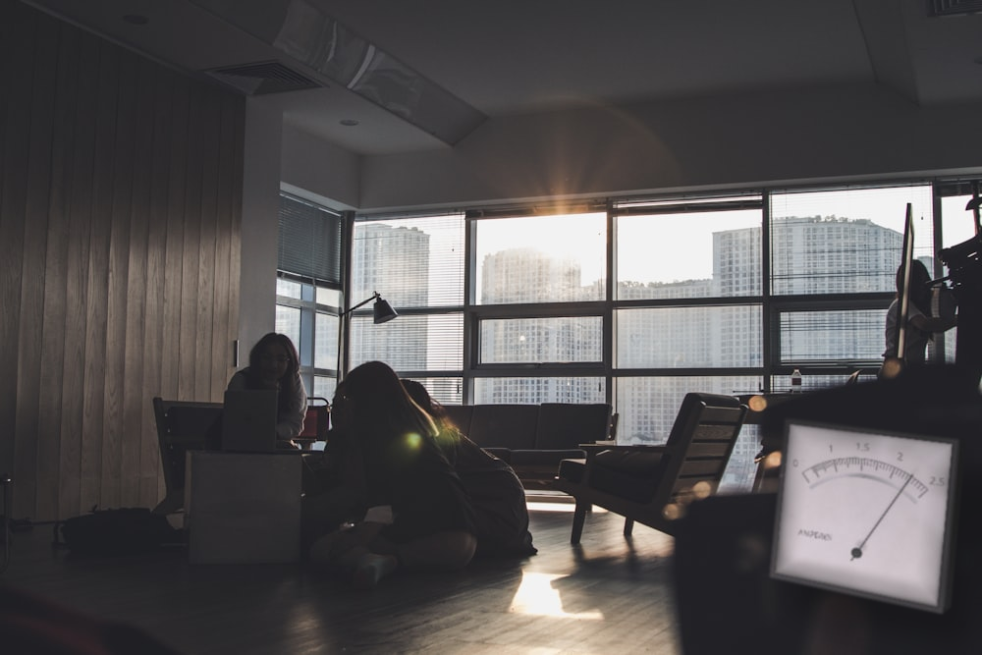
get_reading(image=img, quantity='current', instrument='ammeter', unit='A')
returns 2.25 A
